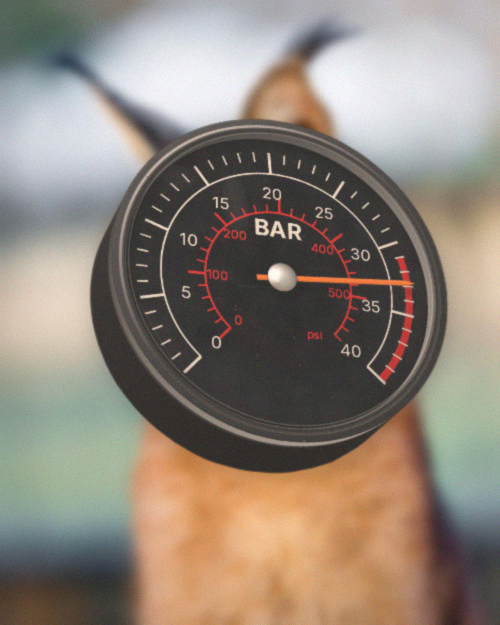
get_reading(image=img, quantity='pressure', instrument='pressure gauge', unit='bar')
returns 33 bar
